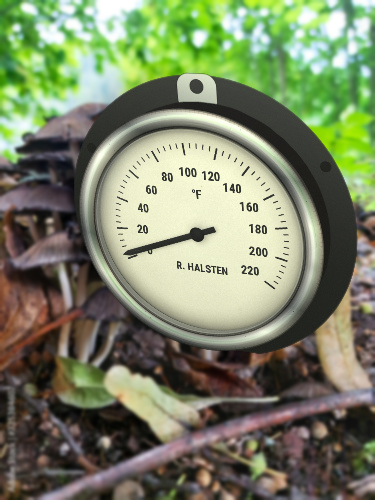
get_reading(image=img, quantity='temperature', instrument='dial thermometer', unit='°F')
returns 4 °F
